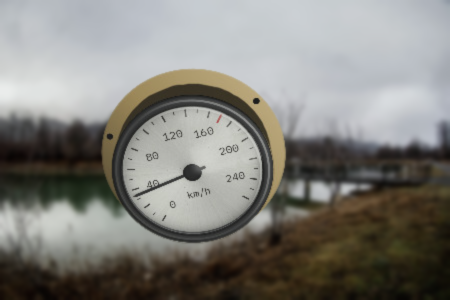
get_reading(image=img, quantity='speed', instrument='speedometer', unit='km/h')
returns 35 km/h
